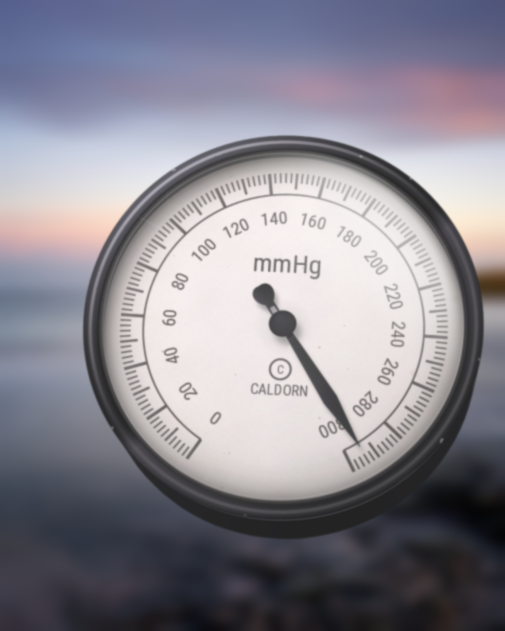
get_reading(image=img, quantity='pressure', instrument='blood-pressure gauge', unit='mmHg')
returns 294 mmHg
